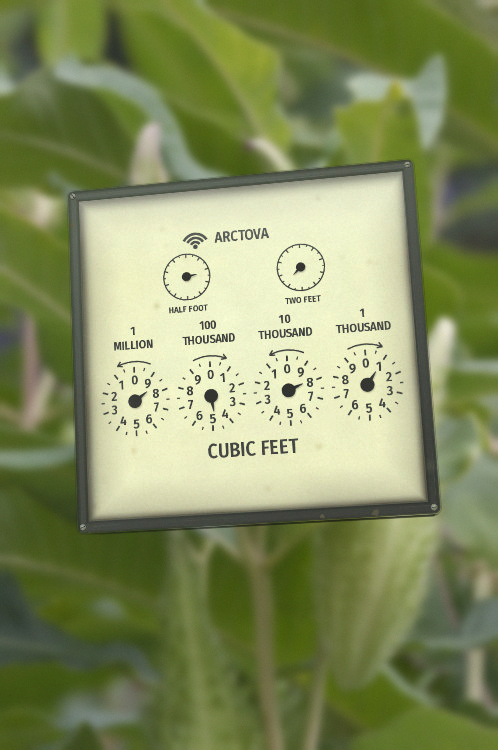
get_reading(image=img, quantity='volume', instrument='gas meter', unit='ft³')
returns 848100 ft³
